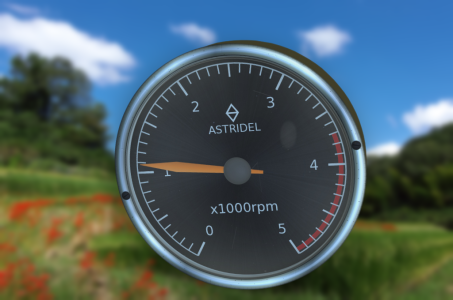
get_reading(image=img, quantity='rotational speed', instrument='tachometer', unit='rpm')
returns 1100 rpm
